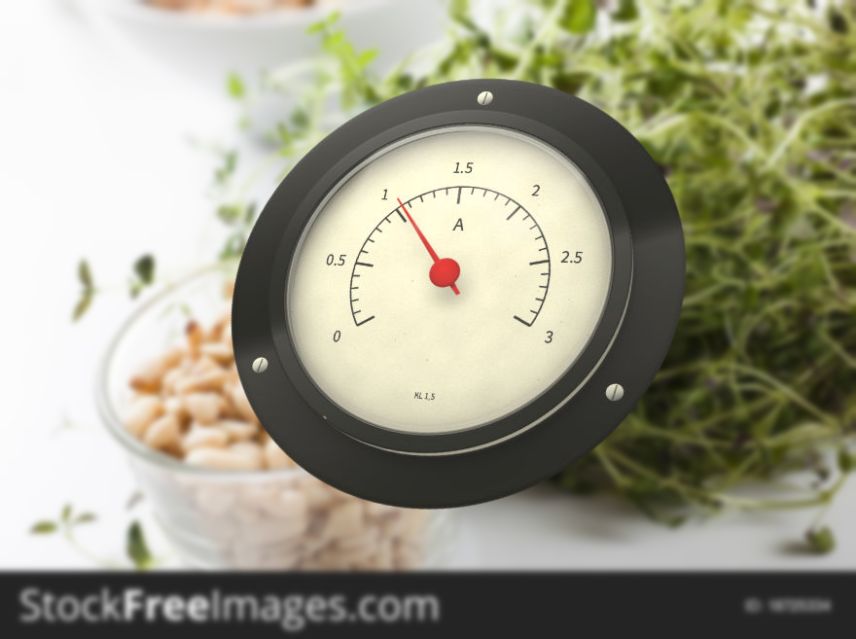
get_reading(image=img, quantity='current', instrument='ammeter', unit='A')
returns 1.05 A
